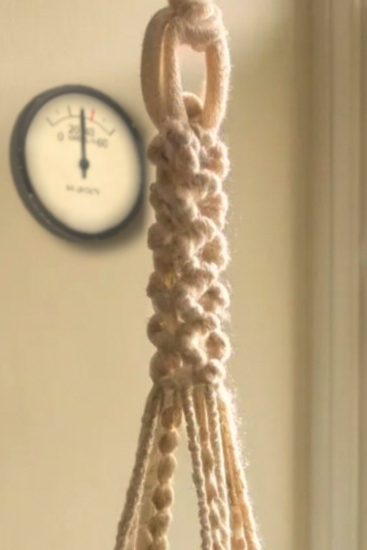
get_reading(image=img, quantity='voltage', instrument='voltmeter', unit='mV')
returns 30 mV
